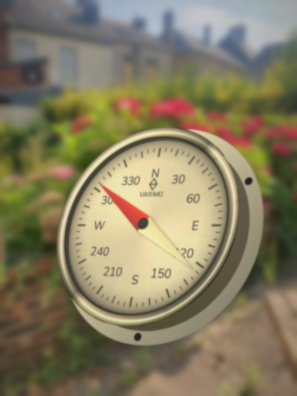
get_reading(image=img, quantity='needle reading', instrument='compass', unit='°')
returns 305 °
